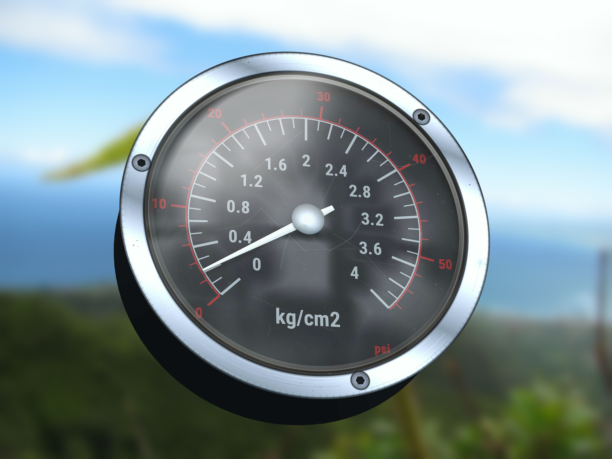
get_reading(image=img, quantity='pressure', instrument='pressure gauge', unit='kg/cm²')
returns 0.2 kg/cm²
